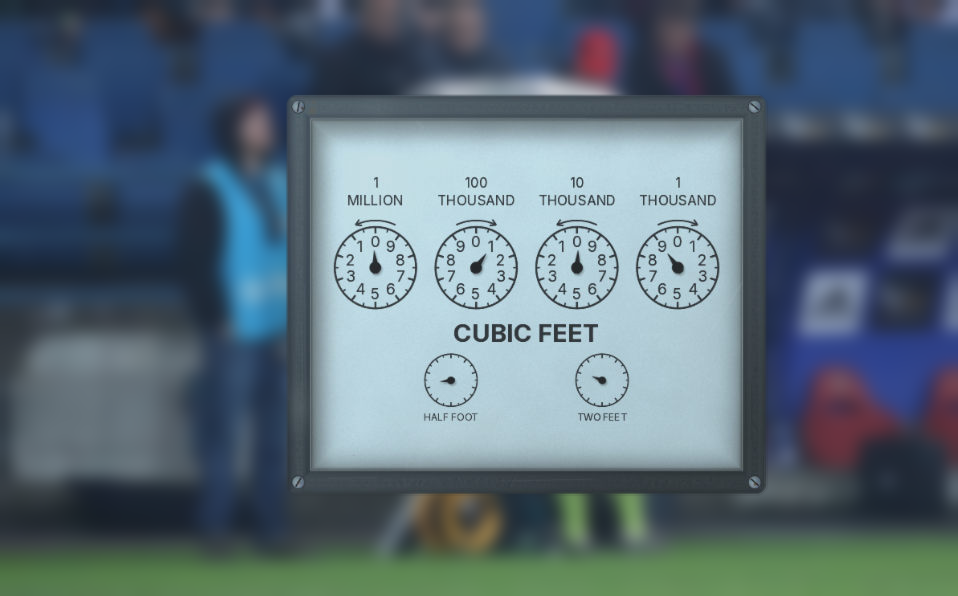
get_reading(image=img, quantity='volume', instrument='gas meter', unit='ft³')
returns 9900 ft³
